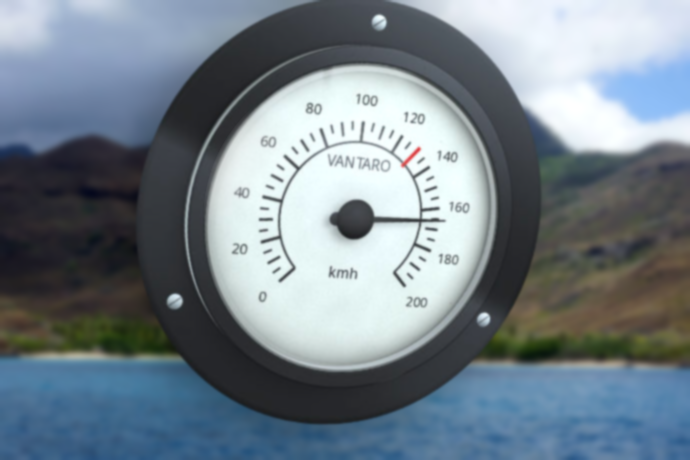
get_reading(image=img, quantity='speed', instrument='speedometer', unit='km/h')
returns 165 km/h
